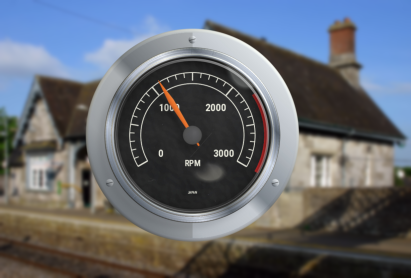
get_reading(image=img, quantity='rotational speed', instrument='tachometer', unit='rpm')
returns 1100 rpm
